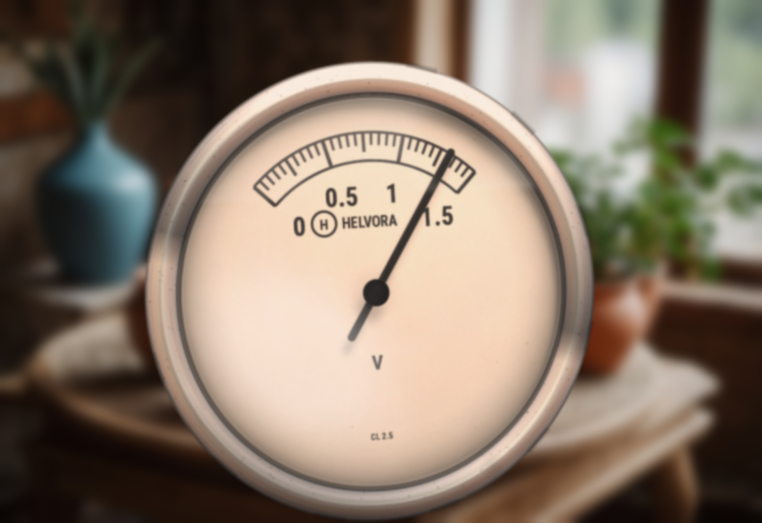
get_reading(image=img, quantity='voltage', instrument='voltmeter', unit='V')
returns 1.3 V
